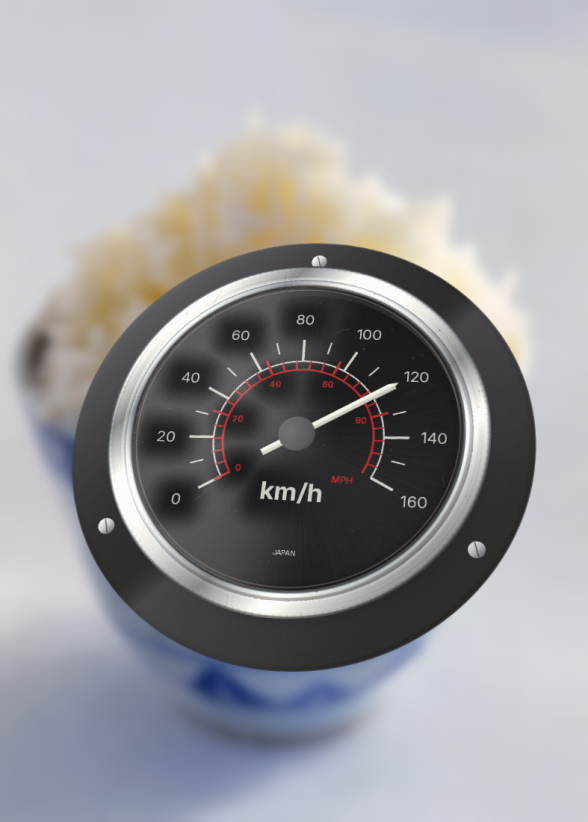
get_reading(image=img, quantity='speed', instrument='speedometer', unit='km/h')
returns 120 km/h
